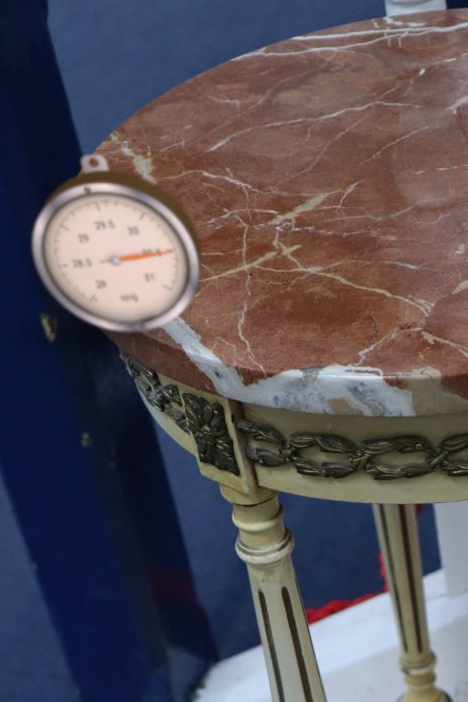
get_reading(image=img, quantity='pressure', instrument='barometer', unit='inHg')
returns 30.5 inHg
